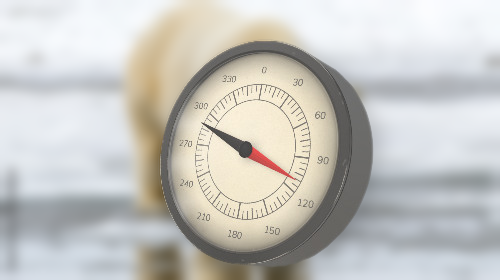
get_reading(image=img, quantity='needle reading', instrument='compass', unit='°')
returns 110 °
